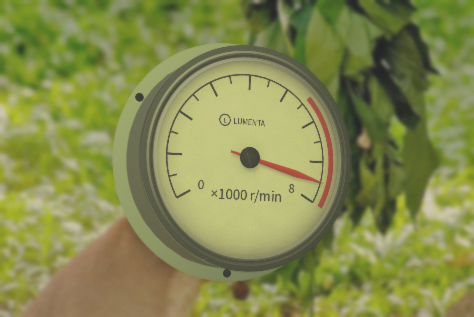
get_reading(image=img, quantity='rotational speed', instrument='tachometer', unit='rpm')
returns 7500 rpm
